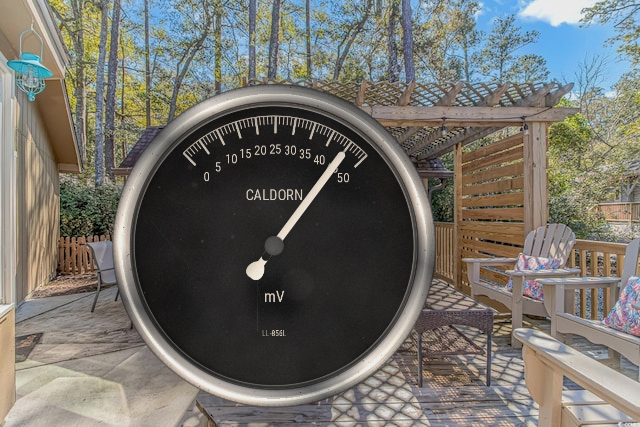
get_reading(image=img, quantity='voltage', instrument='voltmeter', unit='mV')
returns 45 mV
